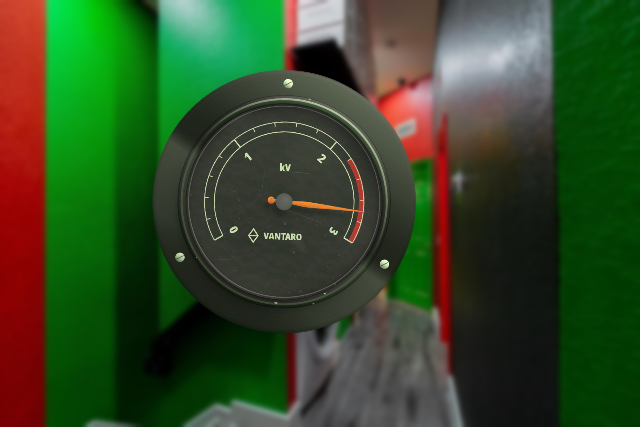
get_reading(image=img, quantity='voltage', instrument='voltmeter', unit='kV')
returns 2.7 kV
